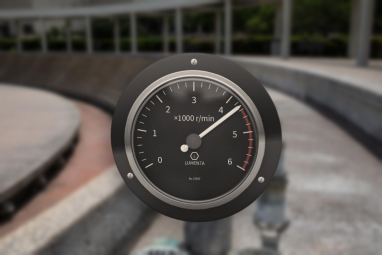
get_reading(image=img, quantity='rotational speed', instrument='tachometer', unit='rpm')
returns 4300 rpm
